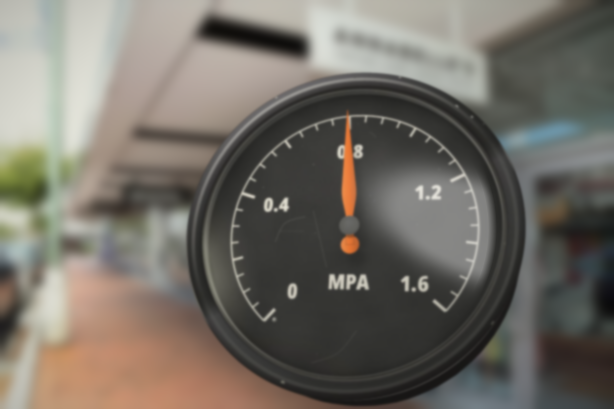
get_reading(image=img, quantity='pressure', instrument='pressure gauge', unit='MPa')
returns 0.8 MPa
